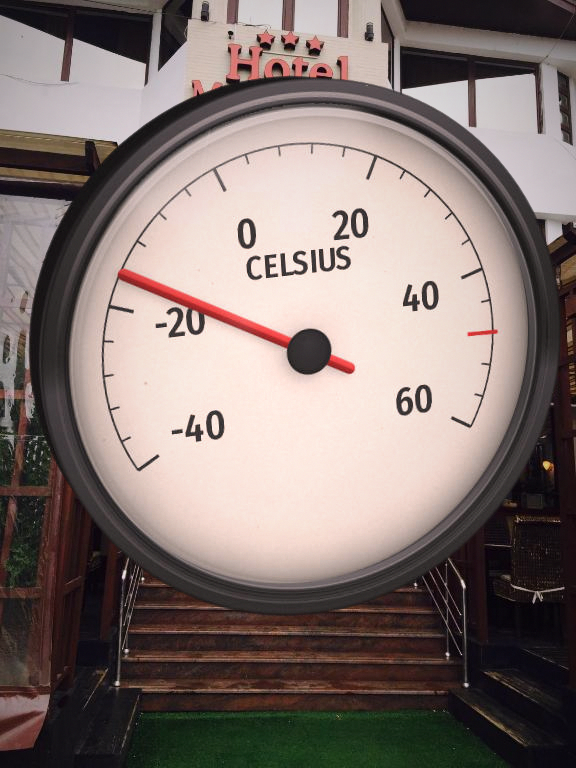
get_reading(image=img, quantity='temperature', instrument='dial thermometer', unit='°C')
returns -16 °C
